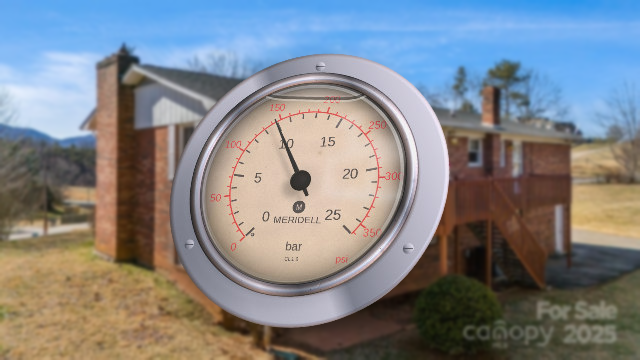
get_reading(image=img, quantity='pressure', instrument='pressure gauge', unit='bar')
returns 10 bar
